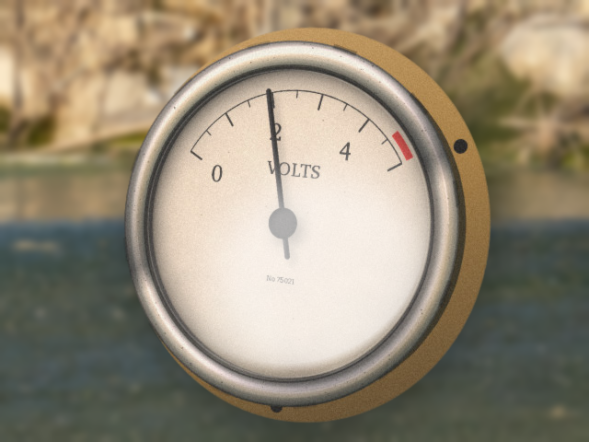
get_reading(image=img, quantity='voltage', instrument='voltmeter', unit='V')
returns 2 V
